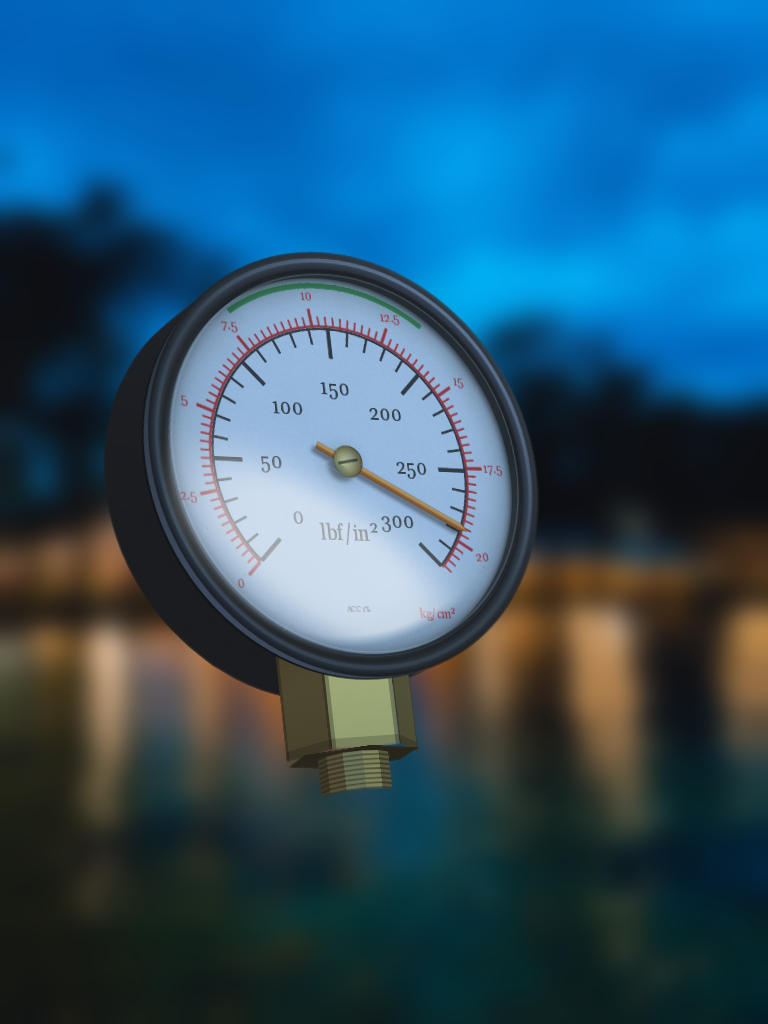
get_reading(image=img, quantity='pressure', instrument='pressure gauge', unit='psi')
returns 280 psi
